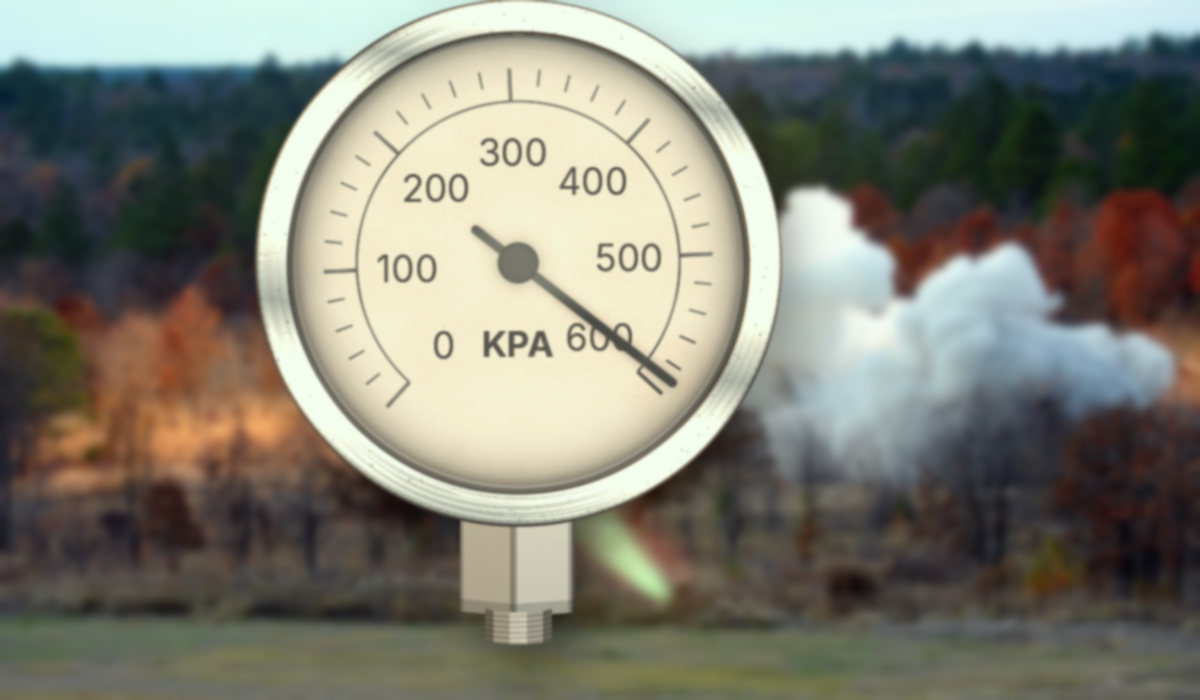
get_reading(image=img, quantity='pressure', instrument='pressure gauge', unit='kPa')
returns 590 kPa
